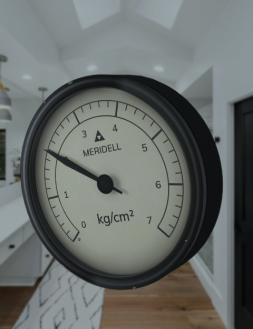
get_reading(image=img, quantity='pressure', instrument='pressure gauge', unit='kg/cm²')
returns 2 kg/cm²
